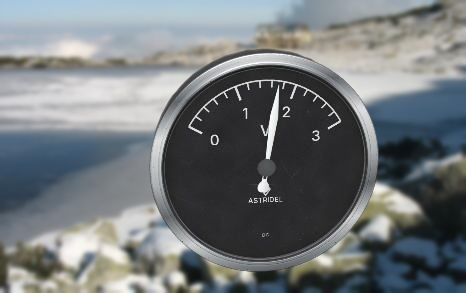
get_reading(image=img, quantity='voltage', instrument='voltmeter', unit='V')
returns 1.7 V
